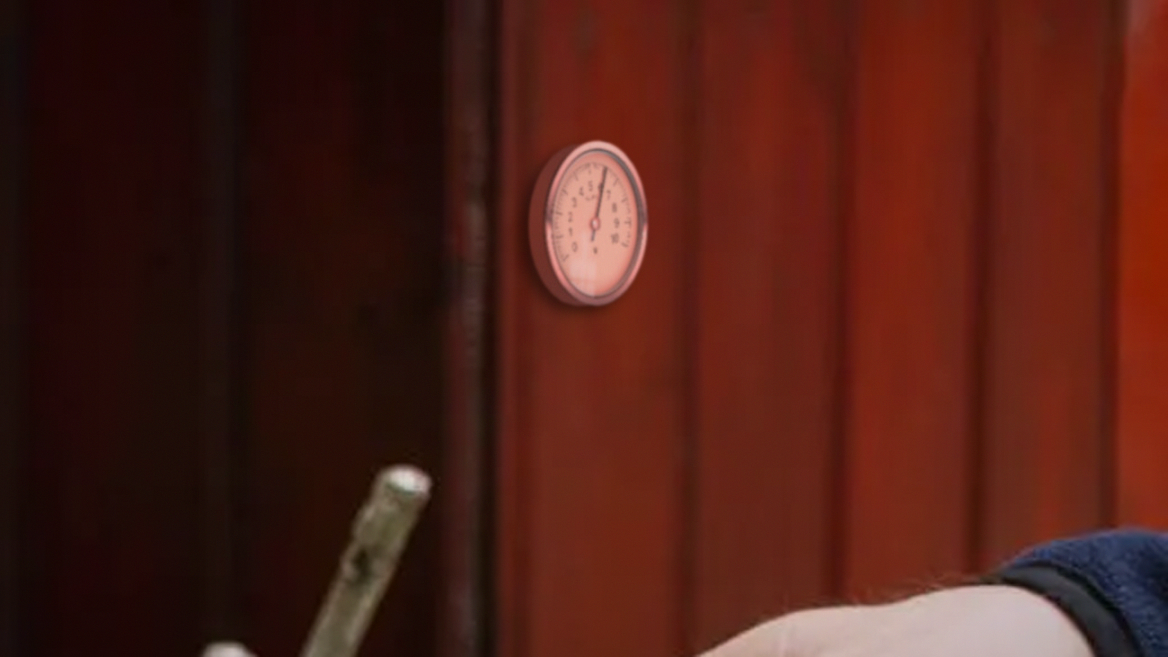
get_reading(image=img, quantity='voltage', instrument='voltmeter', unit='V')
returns 6 V
